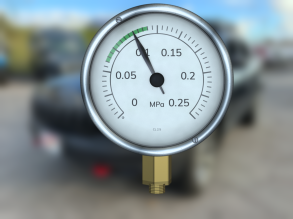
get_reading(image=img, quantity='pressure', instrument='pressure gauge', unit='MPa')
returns 0.1 MPa
